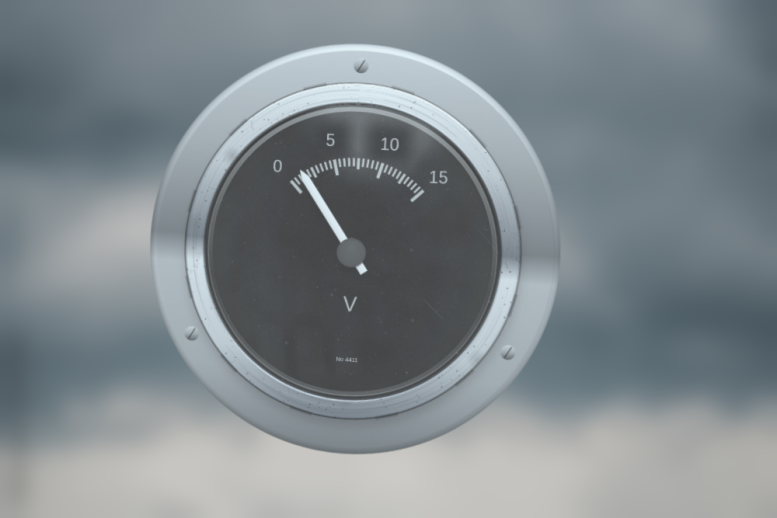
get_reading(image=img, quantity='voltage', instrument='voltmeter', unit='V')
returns 1.5 V
